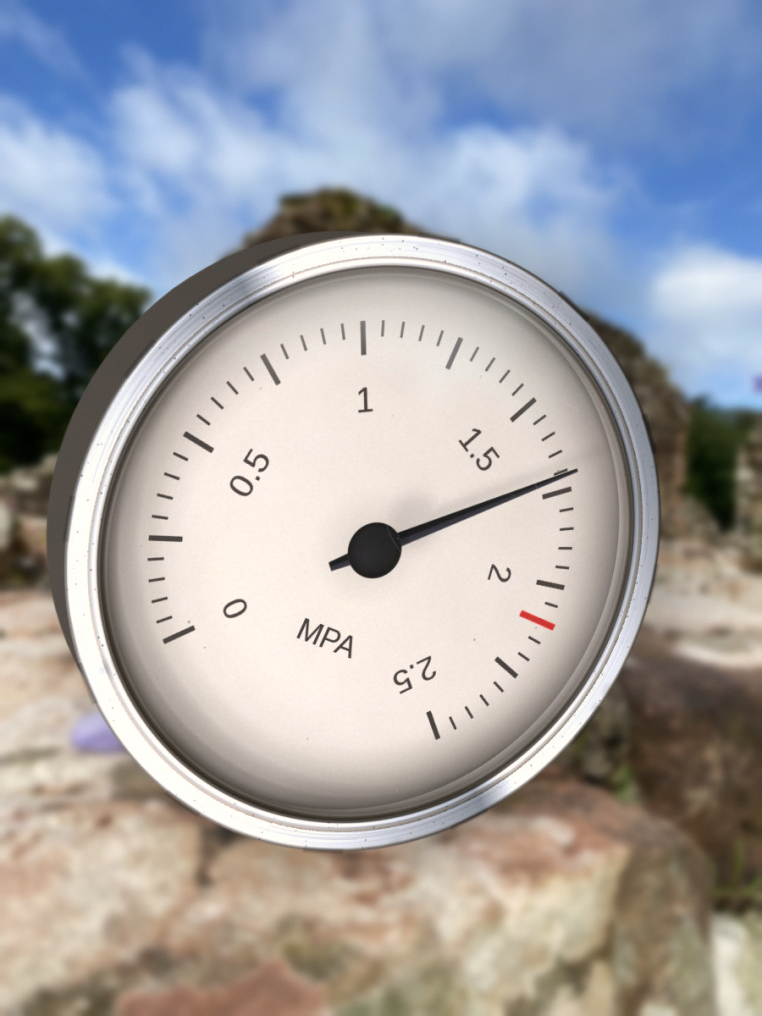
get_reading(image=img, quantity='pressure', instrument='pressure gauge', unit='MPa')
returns 1.7 MPa
